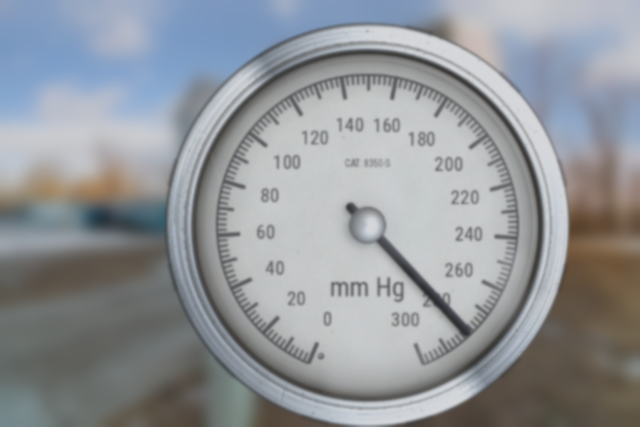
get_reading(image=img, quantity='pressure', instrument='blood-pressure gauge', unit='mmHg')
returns 280 mmHg
